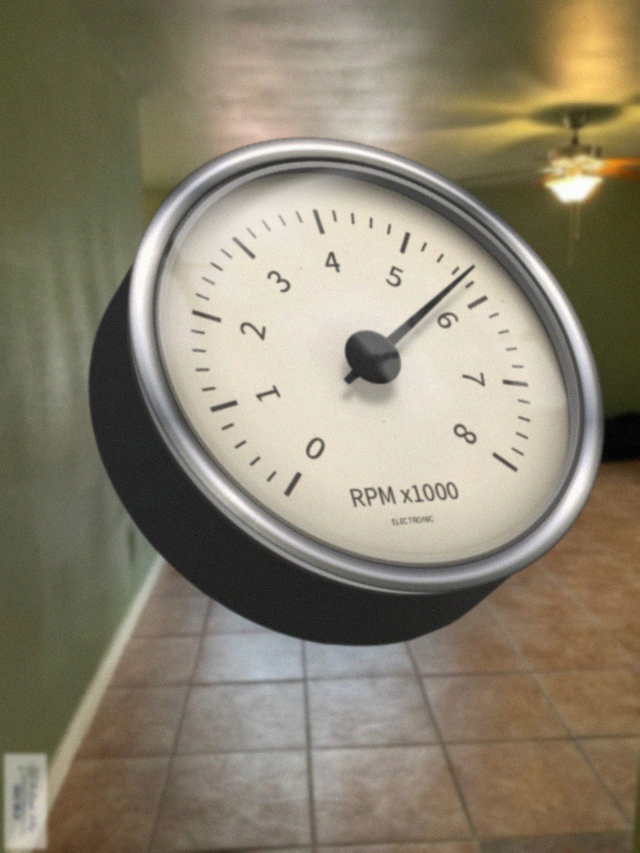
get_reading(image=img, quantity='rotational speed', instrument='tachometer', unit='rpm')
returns 5700 rpm
